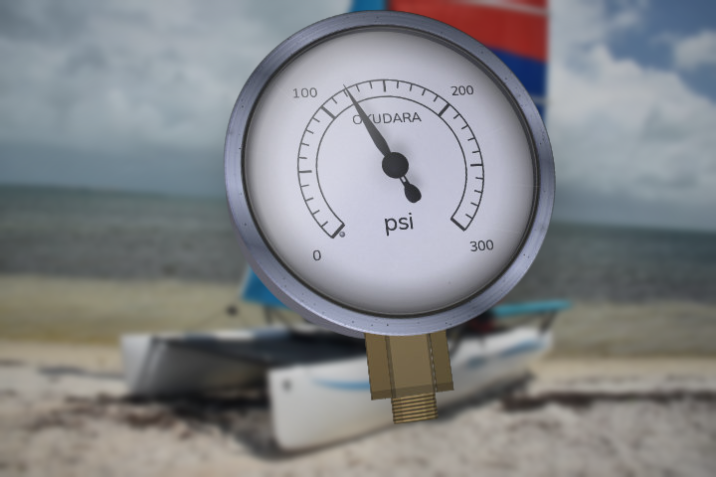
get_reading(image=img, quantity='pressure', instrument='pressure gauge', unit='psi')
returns 120 psi
